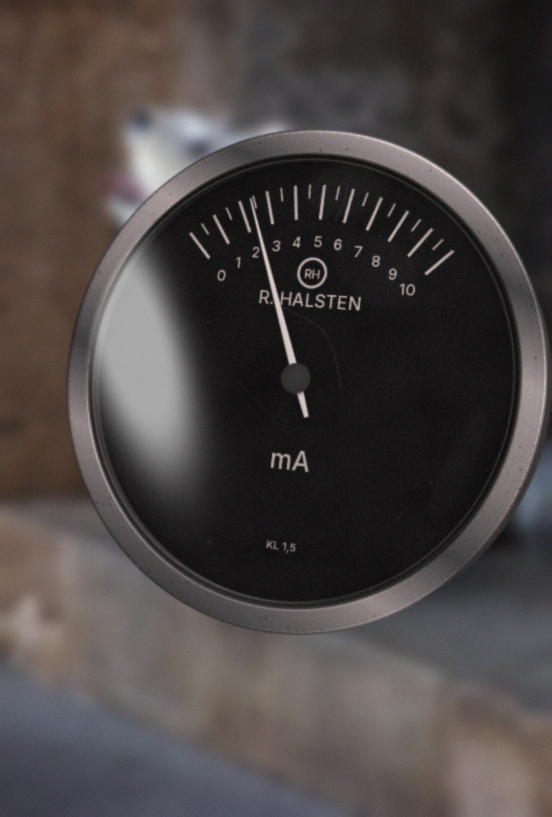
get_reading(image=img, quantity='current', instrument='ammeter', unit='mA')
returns 2.5 mA
